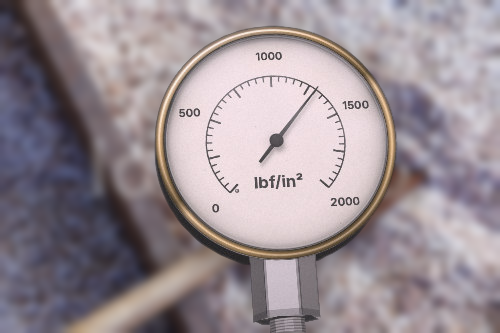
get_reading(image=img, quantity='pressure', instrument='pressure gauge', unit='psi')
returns 1300 psi
